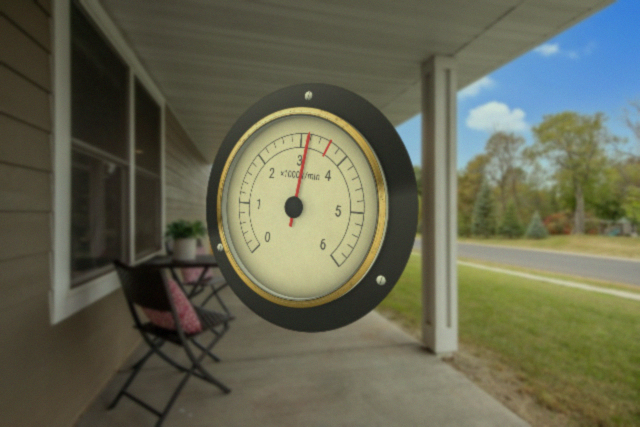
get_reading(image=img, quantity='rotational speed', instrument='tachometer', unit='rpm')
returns 3200 rpm
